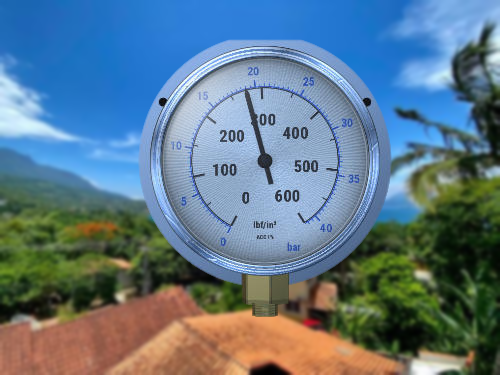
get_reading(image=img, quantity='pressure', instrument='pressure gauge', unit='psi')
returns 275 psi
